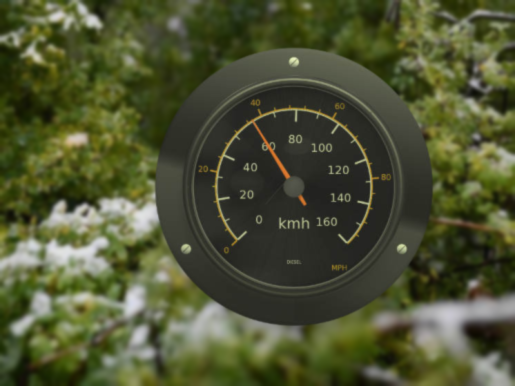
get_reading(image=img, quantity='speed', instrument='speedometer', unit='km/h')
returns 60 km/h
